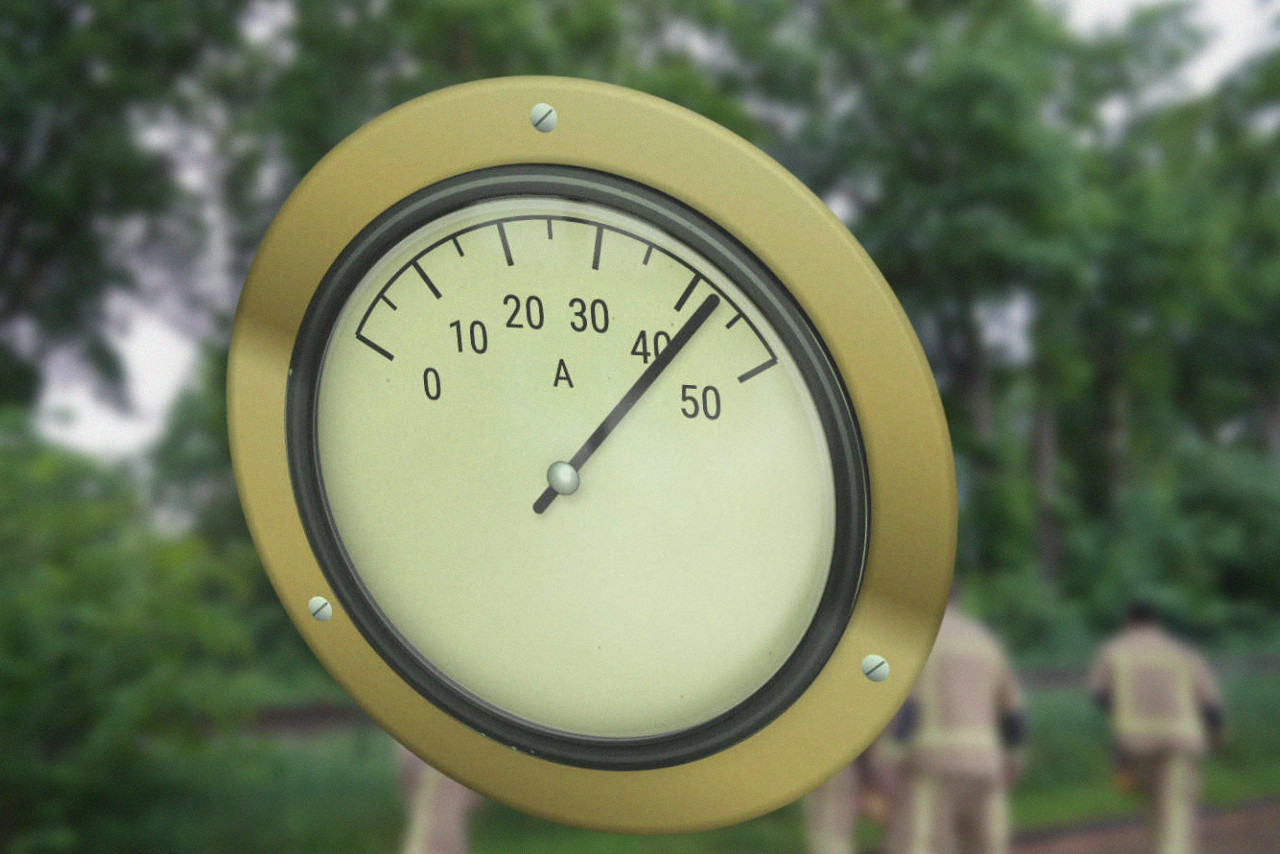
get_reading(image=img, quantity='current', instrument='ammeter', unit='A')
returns 42.5 A
